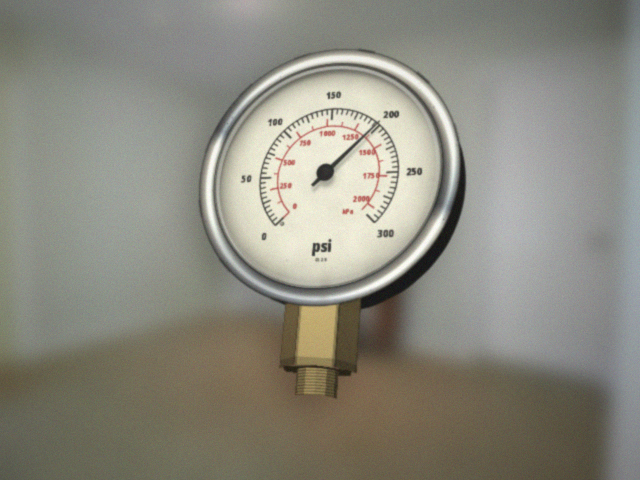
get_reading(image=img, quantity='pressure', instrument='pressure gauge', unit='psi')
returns 200 psi
